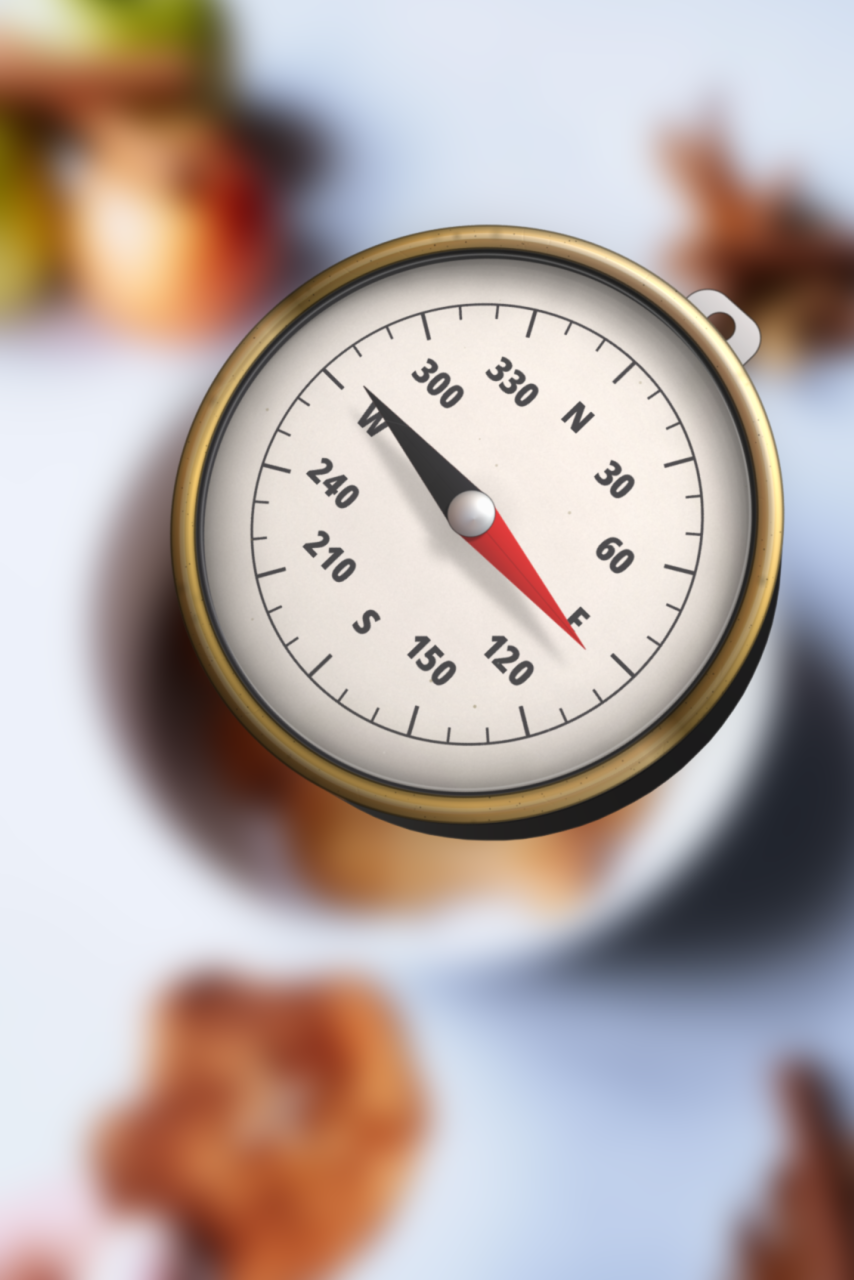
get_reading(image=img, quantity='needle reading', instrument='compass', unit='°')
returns 95 °
